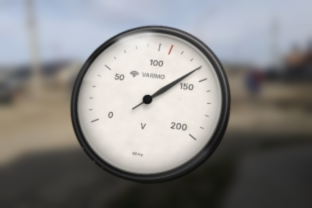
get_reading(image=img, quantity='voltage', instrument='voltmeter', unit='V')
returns 140 V
